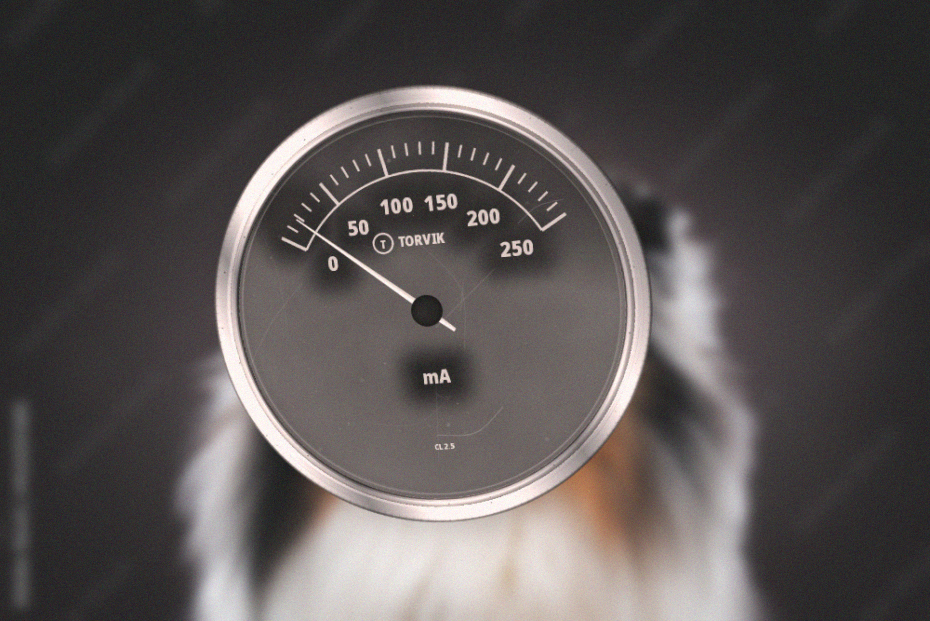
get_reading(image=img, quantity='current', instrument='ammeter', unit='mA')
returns 20 mA
